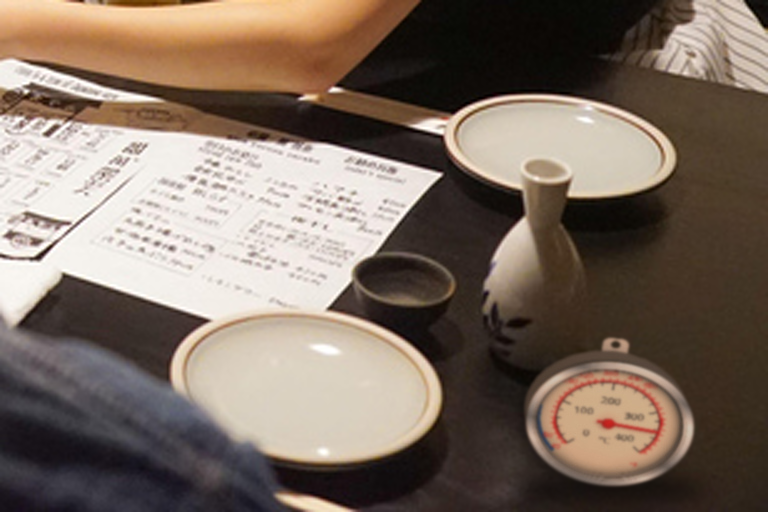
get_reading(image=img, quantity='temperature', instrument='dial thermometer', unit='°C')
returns 340 °C
